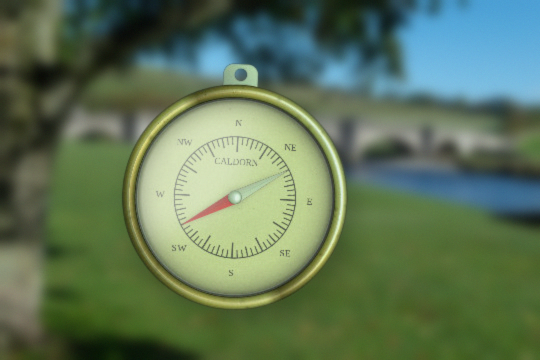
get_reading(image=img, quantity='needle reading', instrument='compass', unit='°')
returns 240 °
